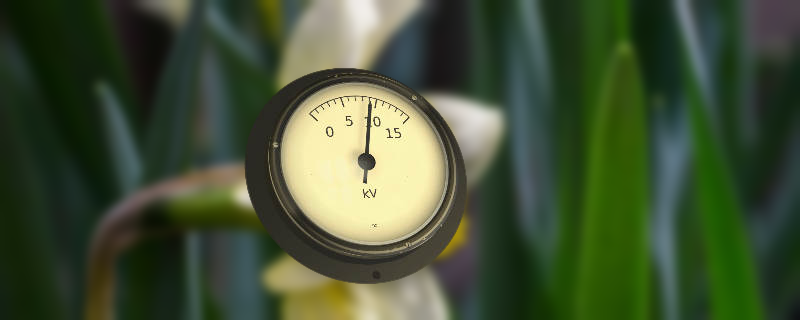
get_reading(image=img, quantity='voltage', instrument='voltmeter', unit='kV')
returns 9 kV
